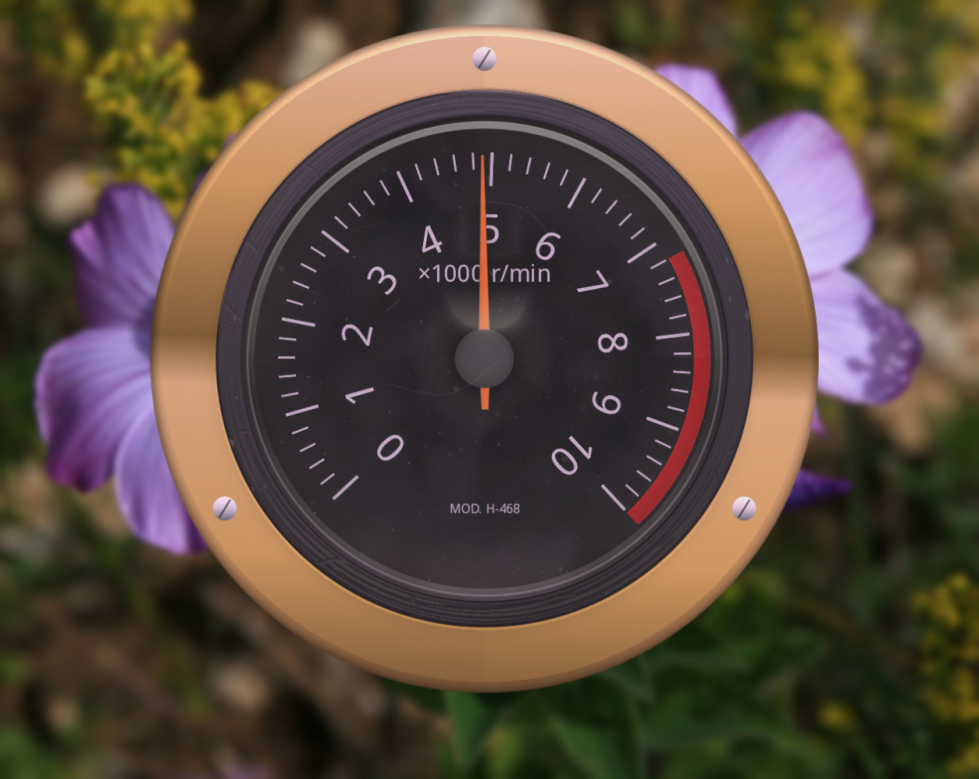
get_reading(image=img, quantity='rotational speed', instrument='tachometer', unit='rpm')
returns 4900 rpm
